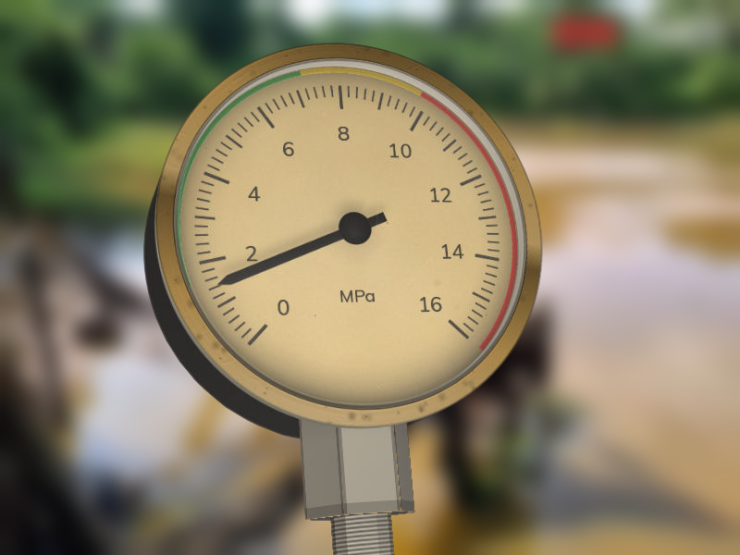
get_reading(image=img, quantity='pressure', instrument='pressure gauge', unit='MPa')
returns 1.4 MPa
